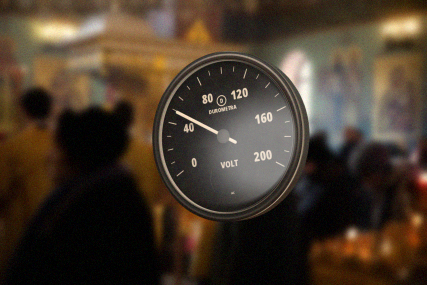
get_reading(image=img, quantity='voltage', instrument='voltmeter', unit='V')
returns 50 V
